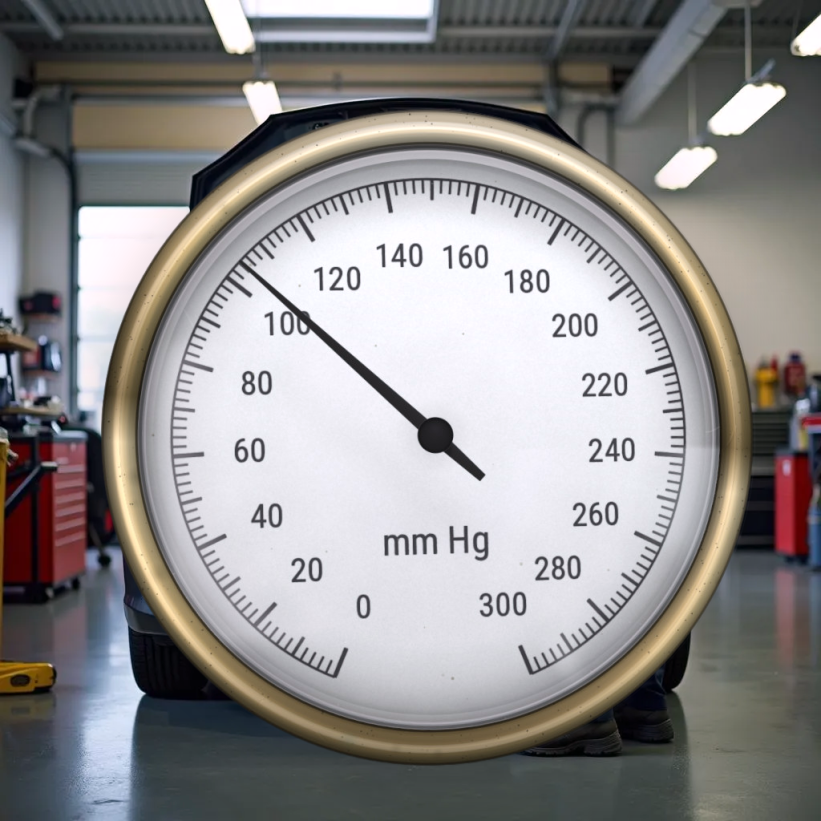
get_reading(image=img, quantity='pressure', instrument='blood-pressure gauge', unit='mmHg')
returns 104 mmHg
